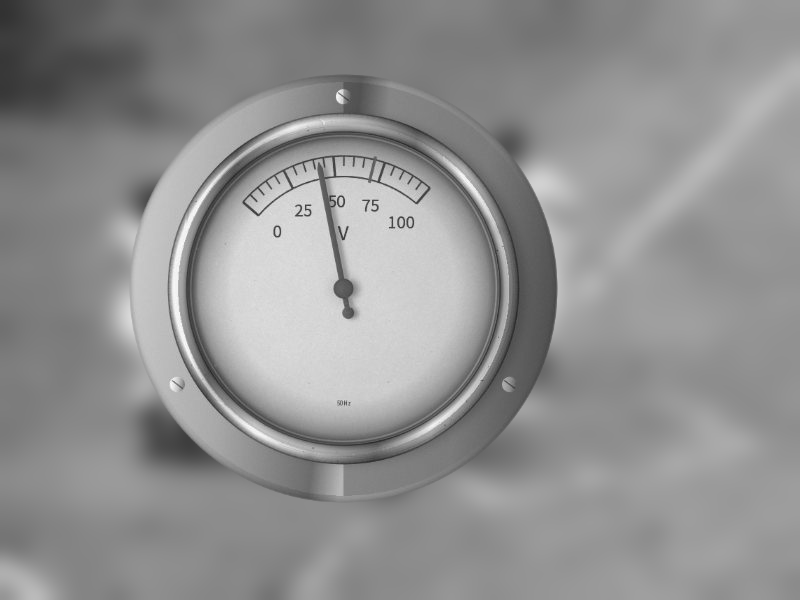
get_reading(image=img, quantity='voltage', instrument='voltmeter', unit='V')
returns 42.5 V
